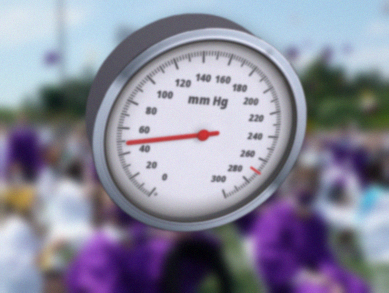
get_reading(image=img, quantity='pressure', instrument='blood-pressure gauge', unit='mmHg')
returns 50 mmHg
